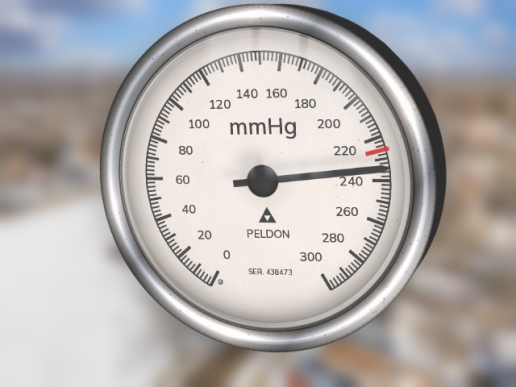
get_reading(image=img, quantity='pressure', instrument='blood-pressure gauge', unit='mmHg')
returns 234 mmHg
